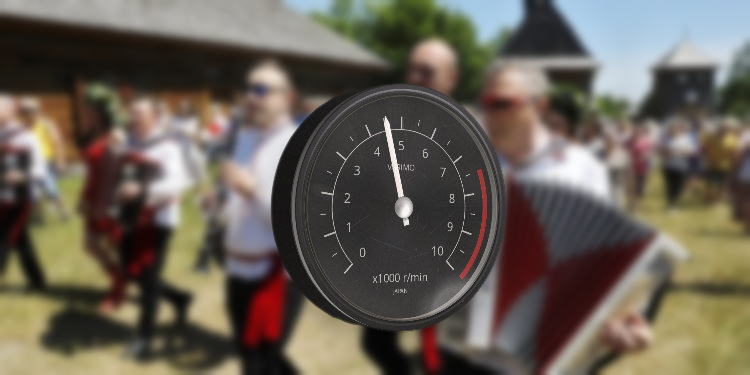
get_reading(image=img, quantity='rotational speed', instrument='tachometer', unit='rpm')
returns 4500 rpm
